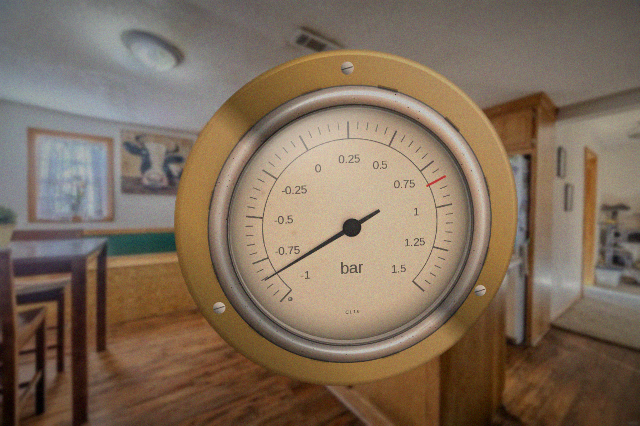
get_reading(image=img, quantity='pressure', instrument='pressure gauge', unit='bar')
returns -0.85 bar
